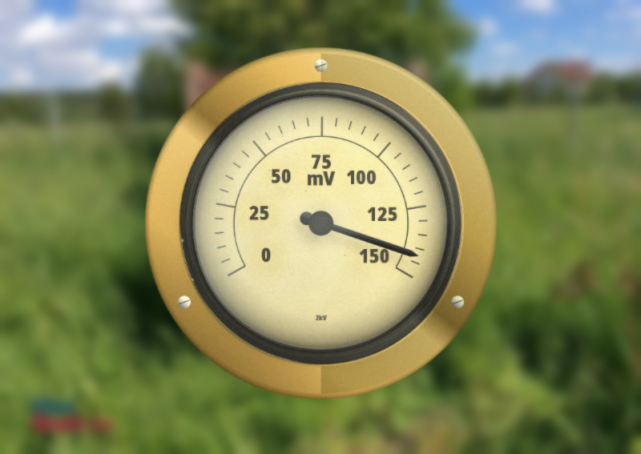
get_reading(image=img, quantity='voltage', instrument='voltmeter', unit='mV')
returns 142.5 mV
